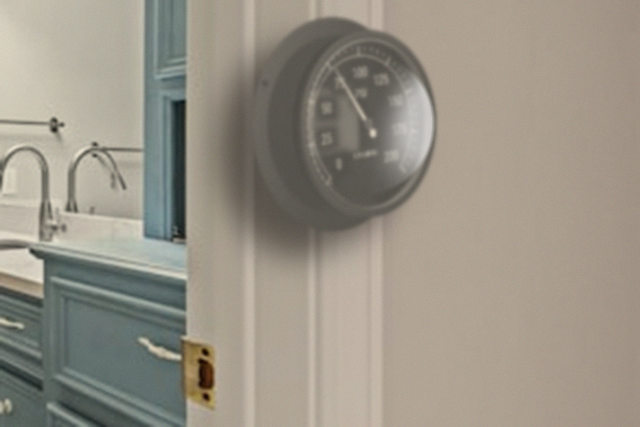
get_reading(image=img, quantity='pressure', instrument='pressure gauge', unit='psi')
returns 75 psi
